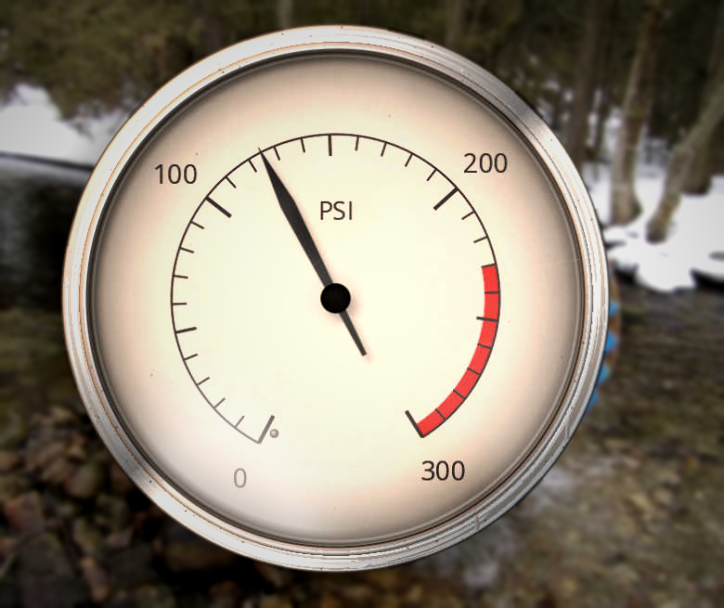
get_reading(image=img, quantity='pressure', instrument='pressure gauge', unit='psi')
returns 125 psi
